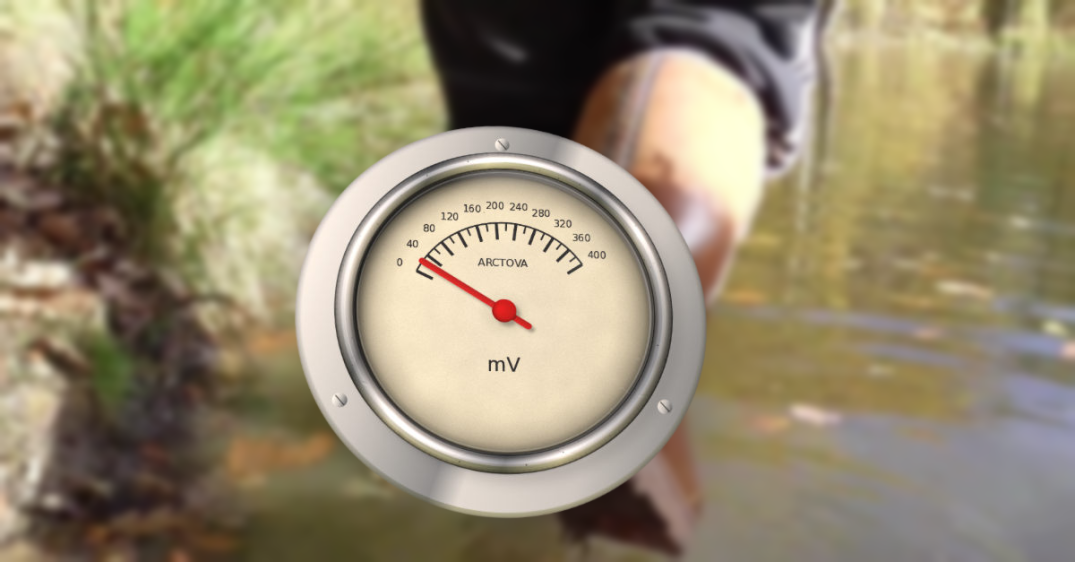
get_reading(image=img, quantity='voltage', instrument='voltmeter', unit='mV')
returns 20 mV
